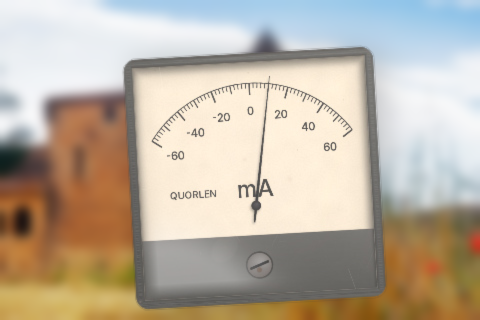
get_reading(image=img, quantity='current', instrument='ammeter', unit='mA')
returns 10 mA
